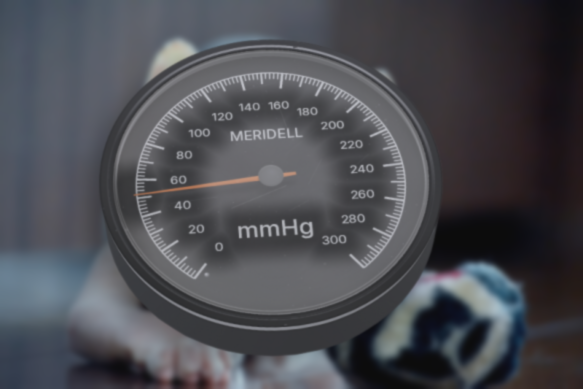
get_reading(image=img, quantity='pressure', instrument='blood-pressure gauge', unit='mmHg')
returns 50 mmHg
